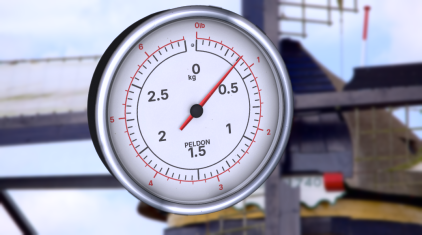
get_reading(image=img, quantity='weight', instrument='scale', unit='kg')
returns 0.35 kg
